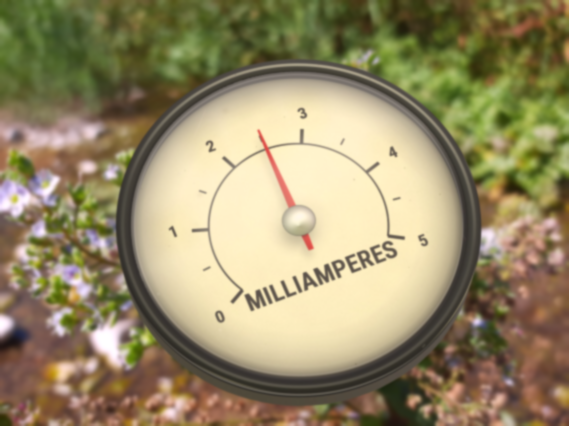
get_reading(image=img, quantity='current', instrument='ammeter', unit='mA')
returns 2.5 mA
